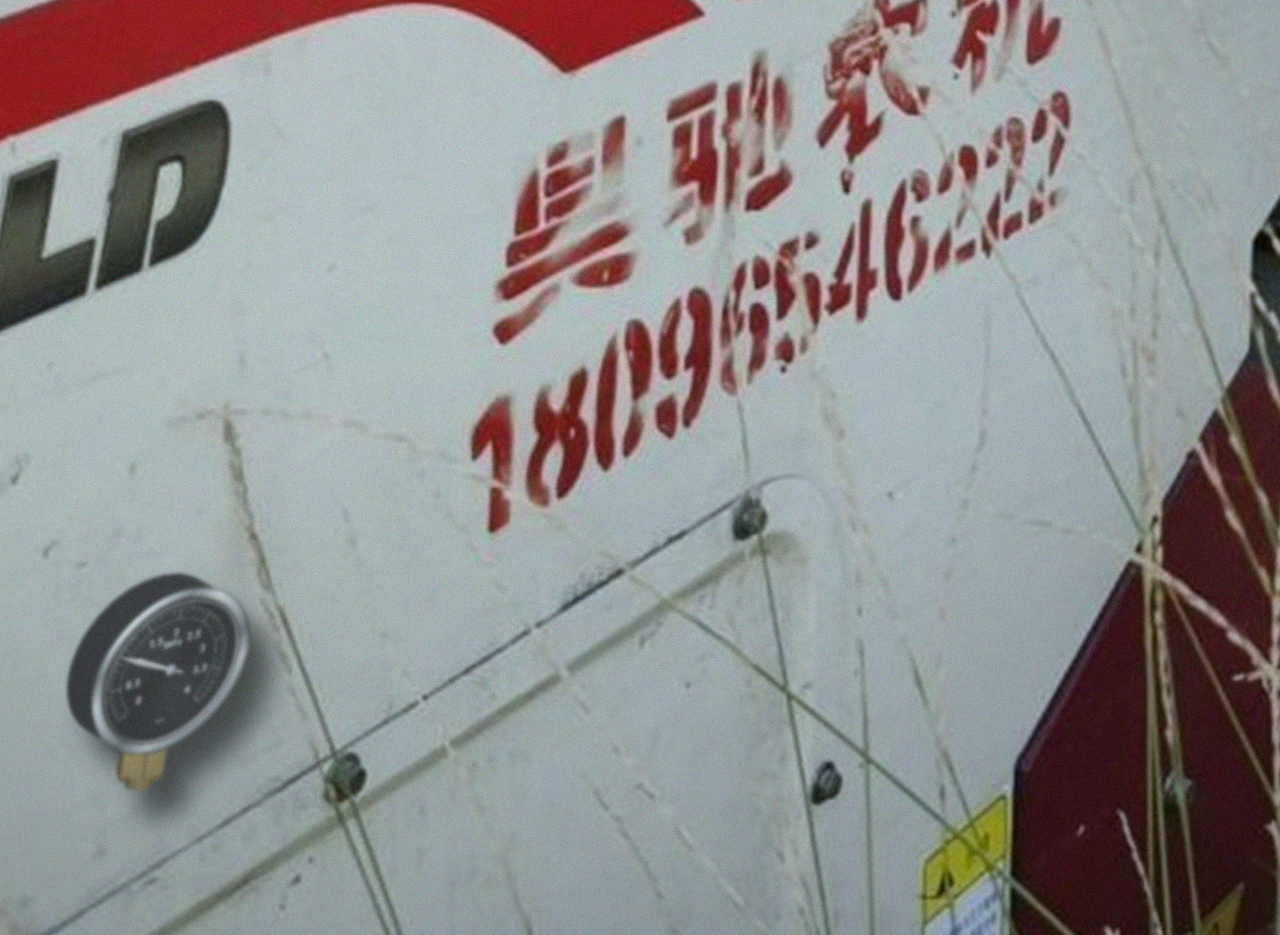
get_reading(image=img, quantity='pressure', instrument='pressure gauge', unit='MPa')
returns 1 MPa
